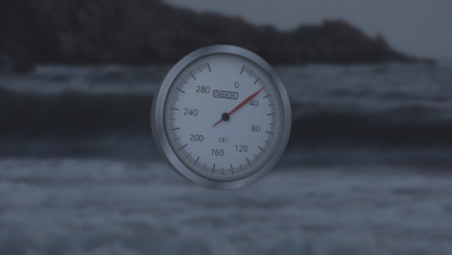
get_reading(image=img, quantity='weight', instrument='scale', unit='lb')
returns 30 lb
